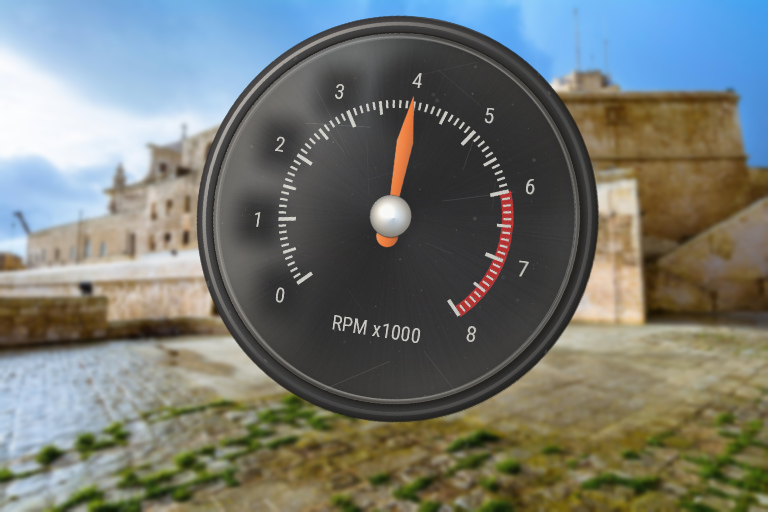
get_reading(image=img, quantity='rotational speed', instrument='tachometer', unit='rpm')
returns 4000 rpm
